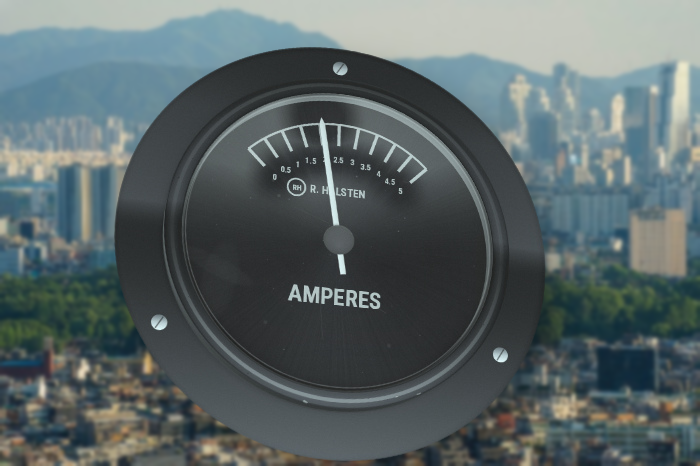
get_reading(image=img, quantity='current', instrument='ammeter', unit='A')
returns 2 A
